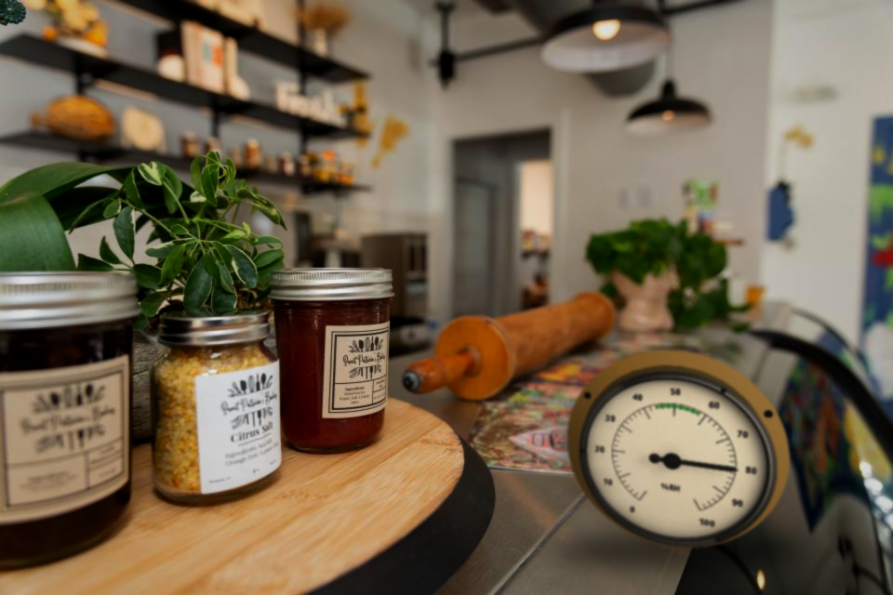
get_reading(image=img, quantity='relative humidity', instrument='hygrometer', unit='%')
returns 80 %
